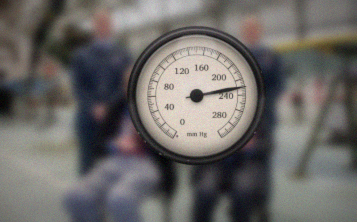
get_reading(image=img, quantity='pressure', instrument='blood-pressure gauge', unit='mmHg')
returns 230 mmHg
